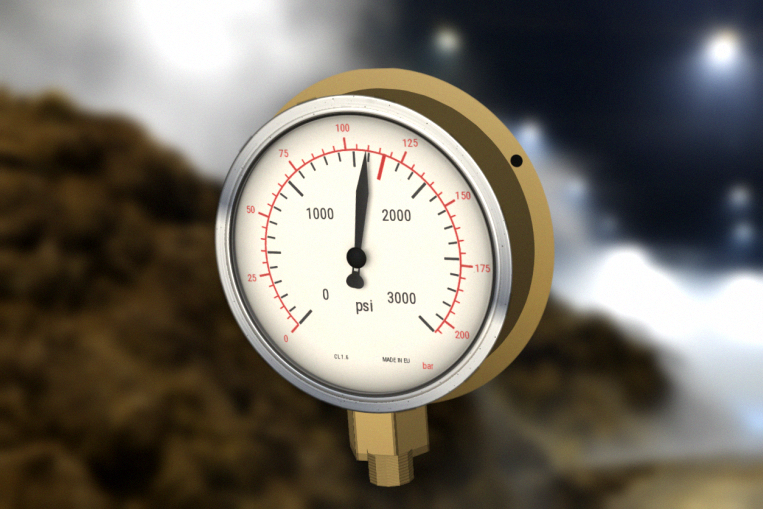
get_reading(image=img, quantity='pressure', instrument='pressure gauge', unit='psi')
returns 1600 psi
